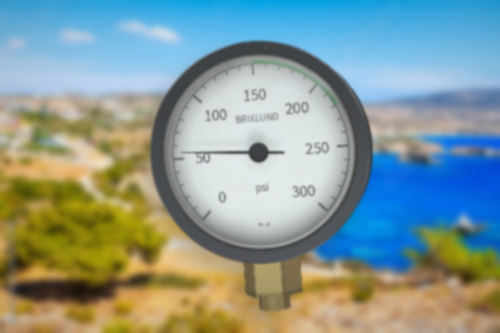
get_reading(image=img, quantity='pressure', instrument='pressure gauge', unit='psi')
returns 55 psi
